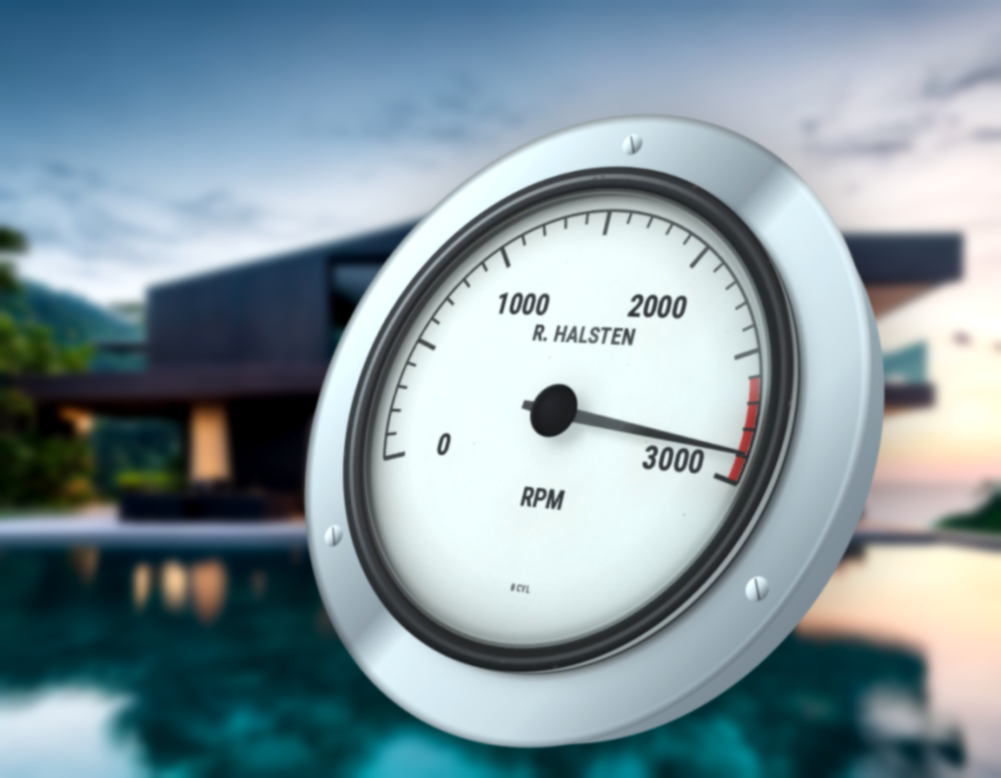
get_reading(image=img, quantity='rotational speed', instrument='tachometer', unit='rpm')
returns 2900 rpm
